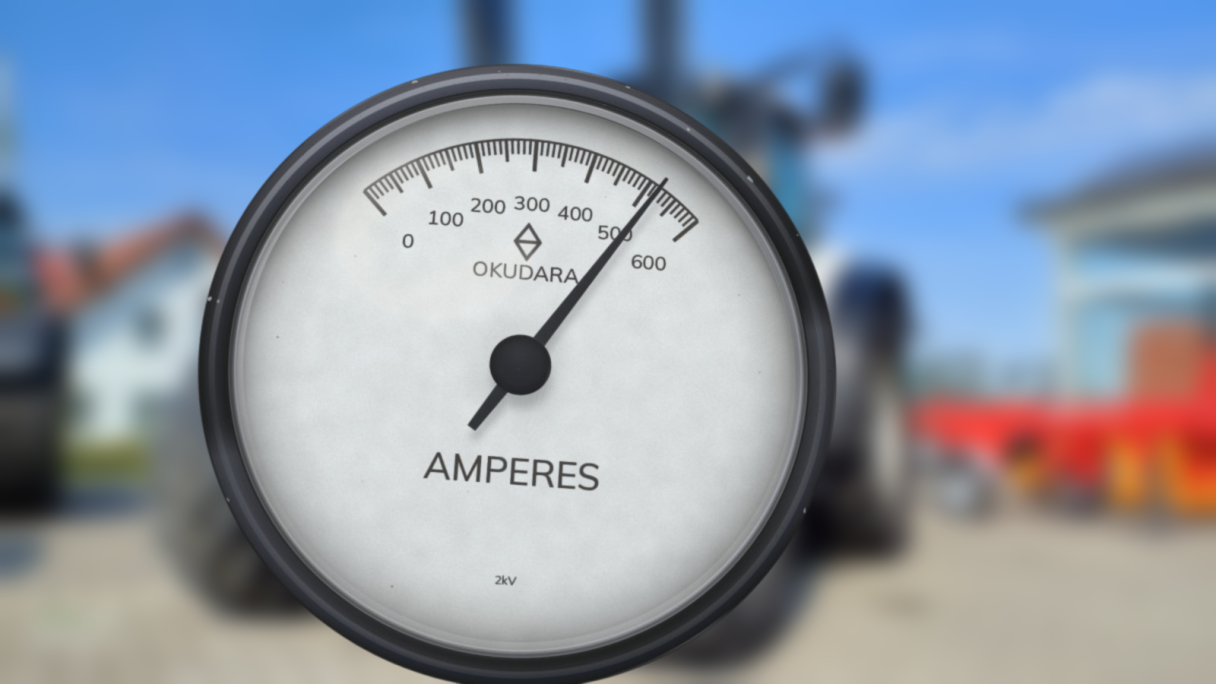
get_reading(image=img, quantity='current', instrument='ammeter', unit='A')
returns 520 A
